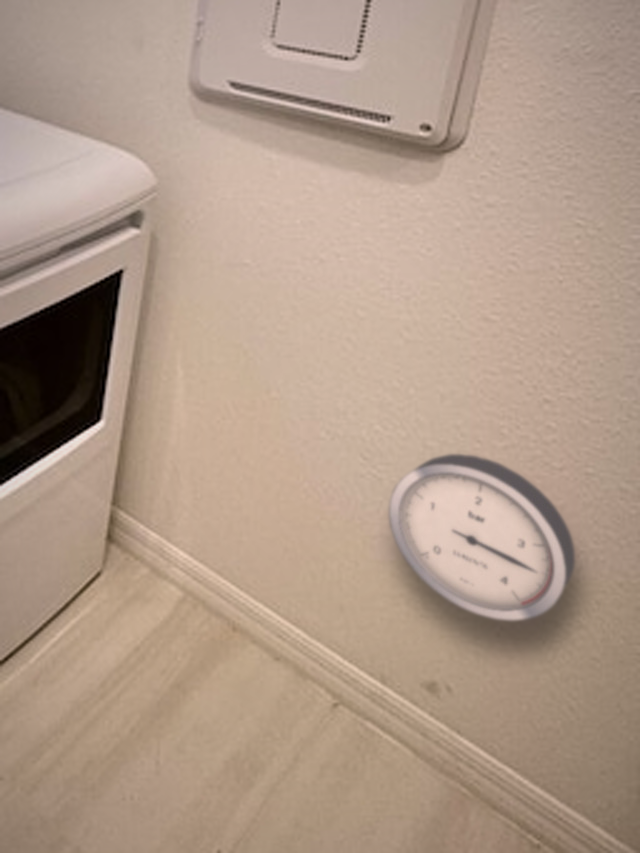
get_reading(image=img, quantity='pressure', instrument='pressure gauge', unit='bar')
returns 3.4 bar
